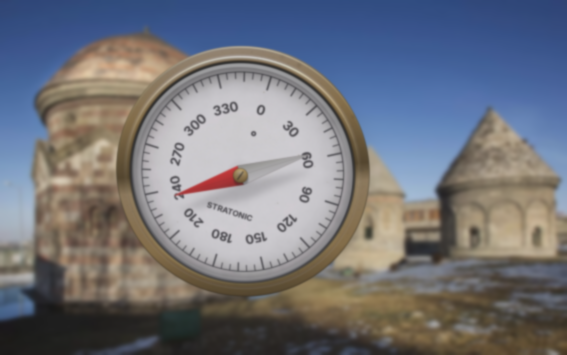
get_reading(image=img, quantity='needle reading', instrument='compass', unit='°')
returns 235 °
